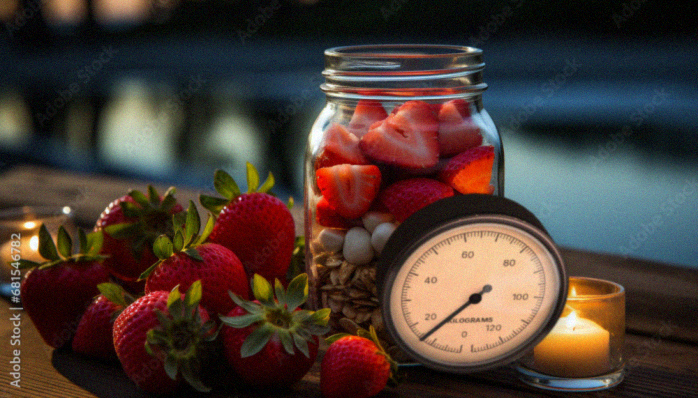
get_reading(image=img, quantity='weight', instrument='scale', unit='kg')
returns 15 kg
